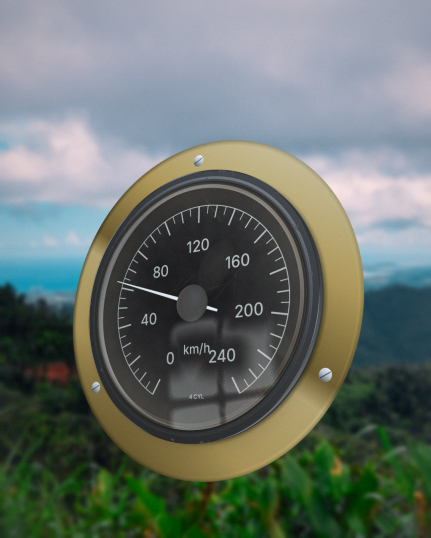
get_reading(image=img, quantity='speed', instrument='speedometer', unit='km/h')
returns 62.5 km/h
